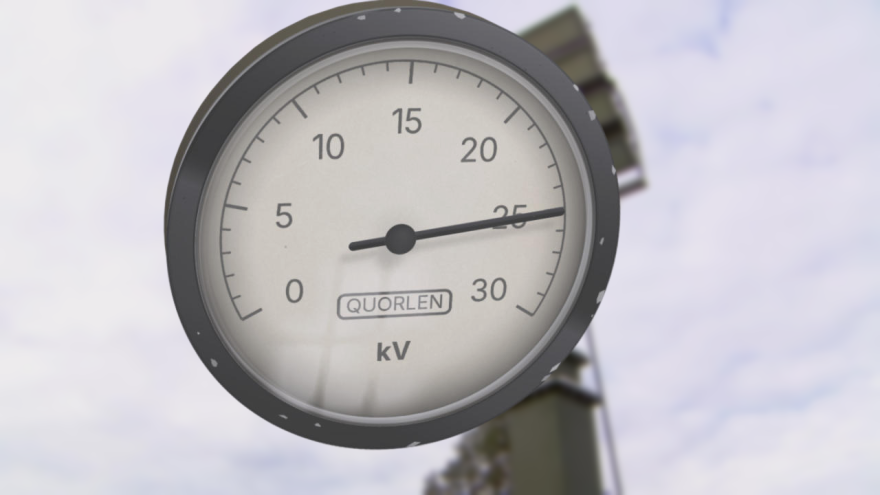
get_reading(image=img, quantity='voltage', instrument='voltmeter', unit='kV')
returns 25 kV
